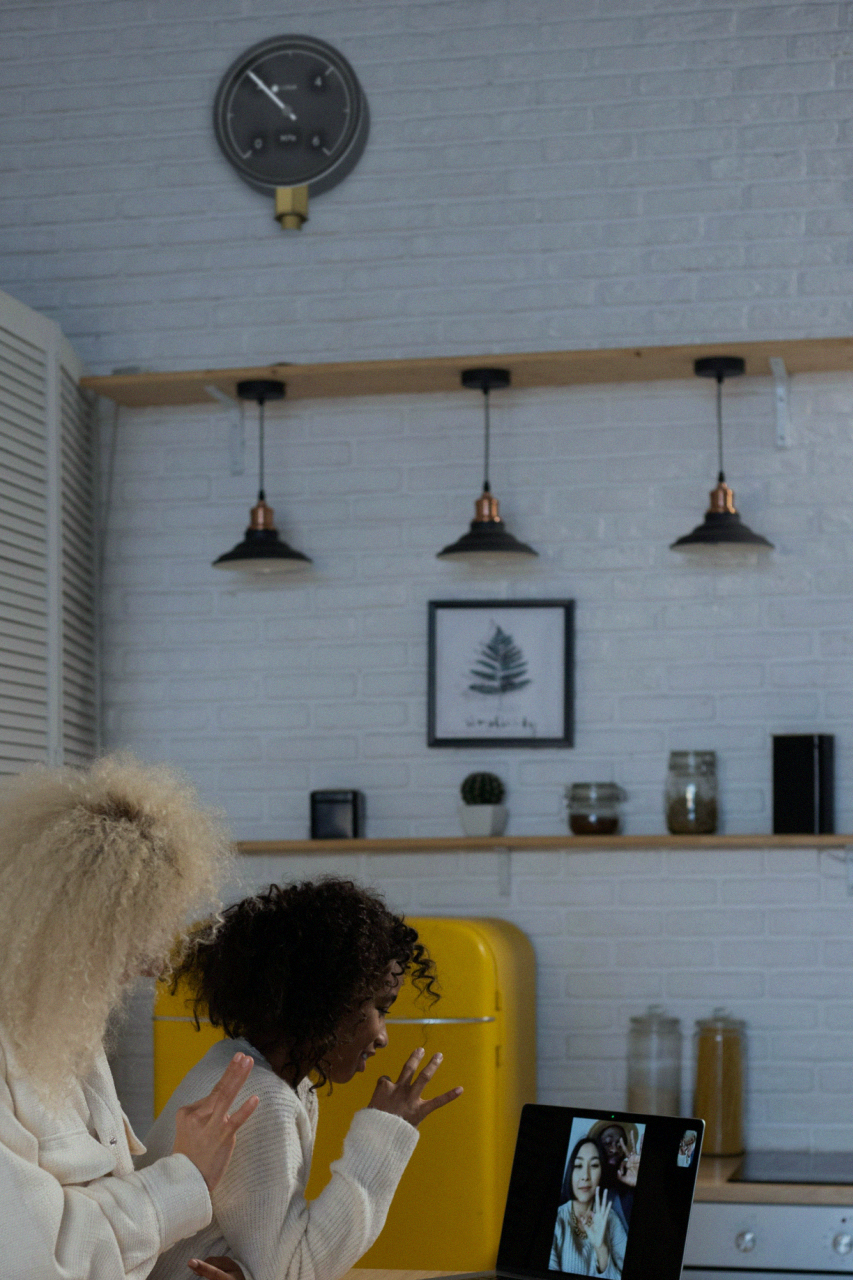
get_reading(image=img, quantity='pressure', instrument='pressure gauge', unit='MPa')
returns 2 MPa
